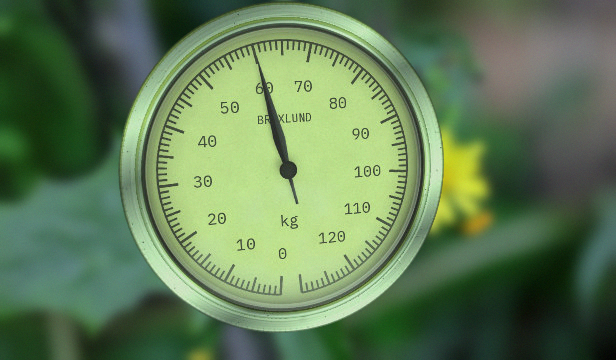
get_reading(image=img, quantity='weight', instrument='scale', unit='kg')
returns 60 kg
